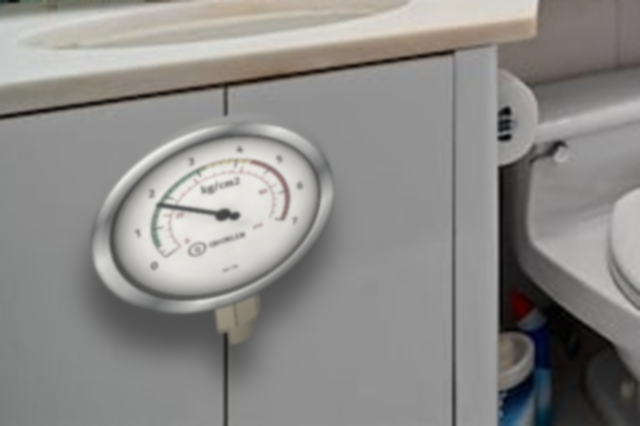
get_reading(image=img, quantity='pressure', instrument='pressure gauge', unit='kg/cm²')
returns 1.8 kg/cm²
